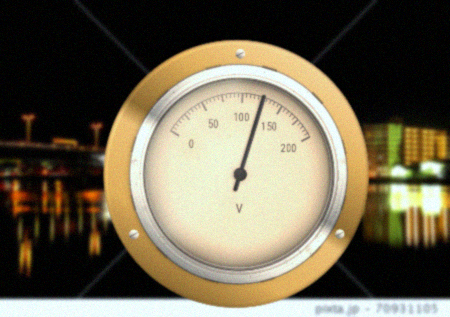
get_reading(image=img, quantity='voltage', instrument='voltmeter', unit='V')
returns 125 V
